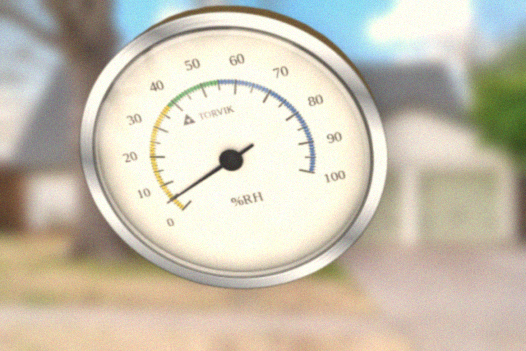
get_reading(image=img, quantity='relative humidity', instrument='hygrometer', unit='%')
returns 5 %
